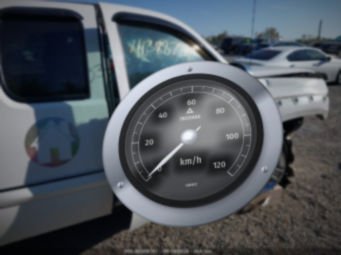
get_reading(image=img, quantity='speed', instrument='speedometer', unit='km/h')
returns 0 km/h
